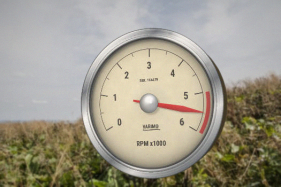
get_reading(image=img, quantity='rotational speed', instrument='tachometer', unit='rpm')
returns 5500 rpm
